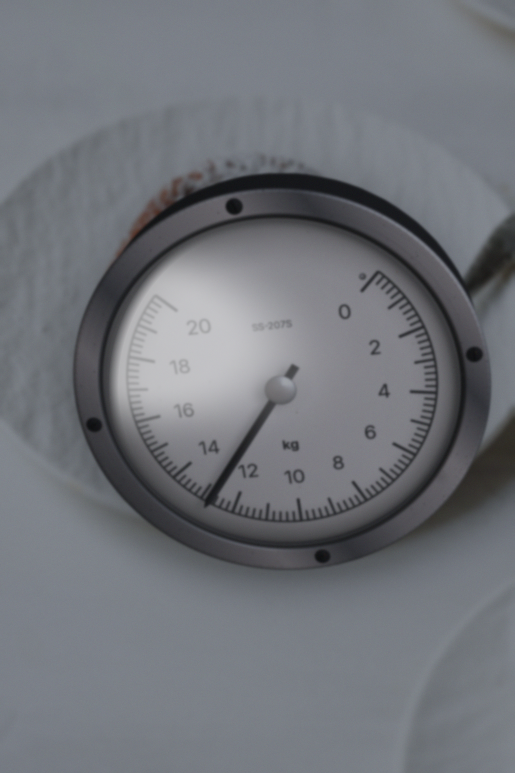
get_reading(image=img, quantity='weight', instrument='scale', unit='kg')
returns 12.8 kg
